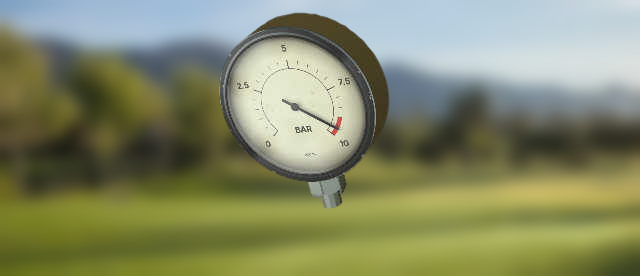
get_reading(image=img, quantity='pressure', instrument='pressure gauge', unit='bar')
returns 9.5 bar
